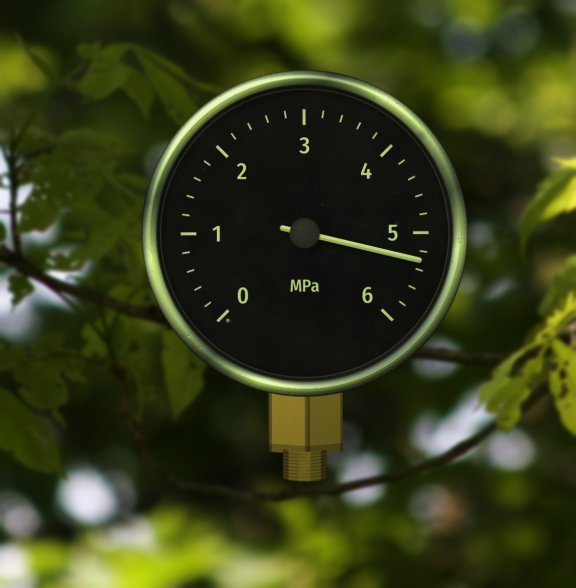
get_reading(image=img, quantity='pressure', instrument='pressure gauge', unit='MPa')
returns 5.3 MPa
